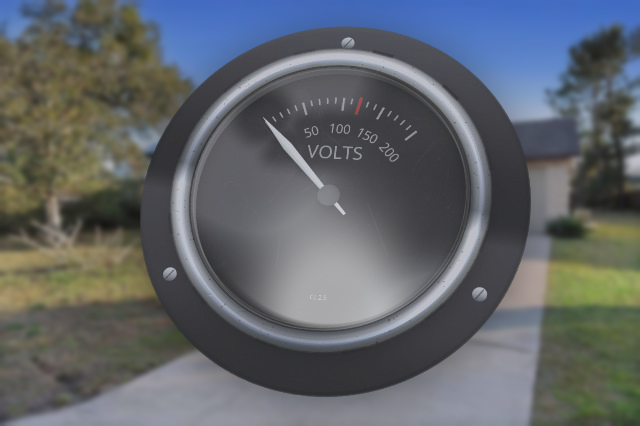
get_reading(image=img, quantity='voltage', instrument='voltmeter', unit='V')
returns 0 V
